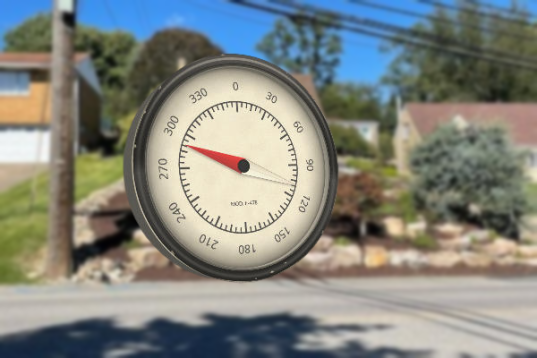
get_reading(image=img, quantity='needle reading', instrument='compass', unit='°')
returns 290 °
